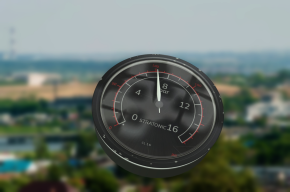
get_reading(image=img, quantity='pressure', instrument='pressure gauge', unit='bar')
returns 7 bar
